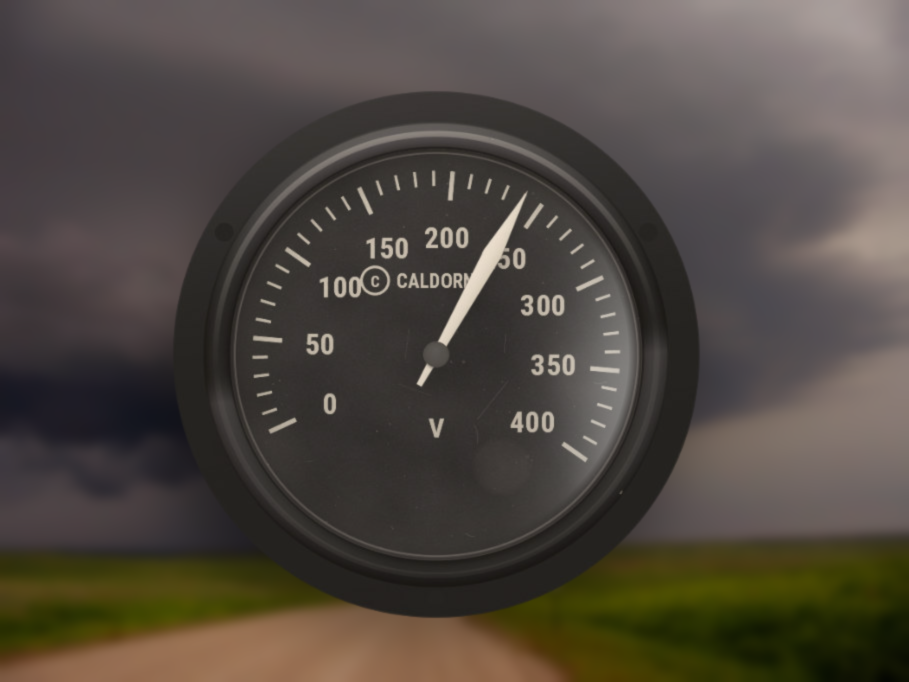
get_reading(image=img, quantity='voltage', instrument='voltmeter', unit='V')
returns 240 V
